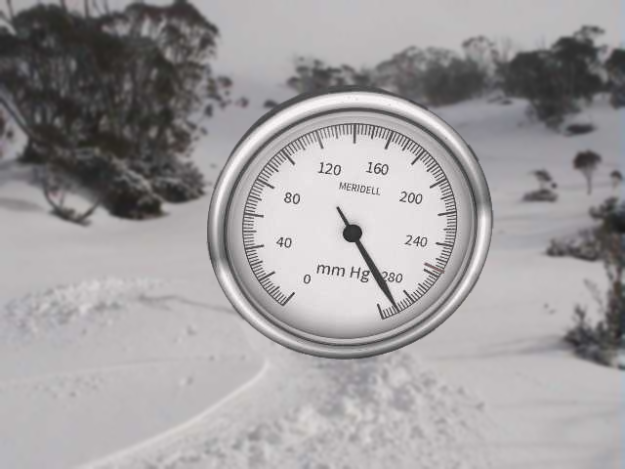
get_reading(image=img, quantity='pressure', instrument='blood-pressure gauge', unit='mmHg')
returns 290 mmHg
